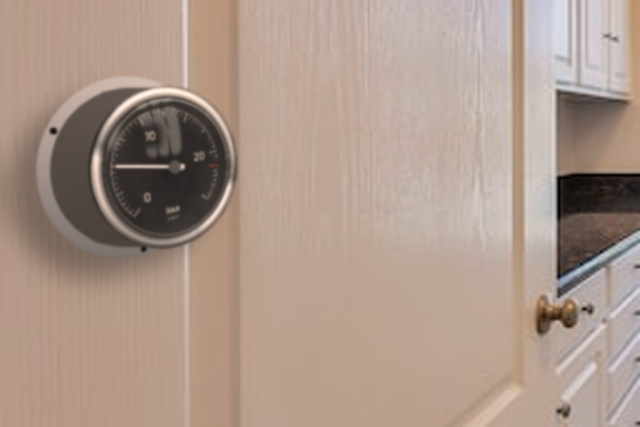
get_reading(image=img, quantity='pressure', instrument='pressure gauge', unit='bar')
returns 5 bar
